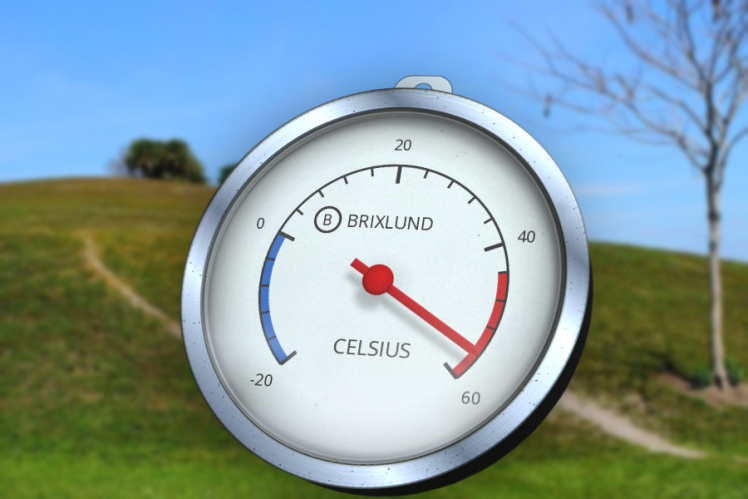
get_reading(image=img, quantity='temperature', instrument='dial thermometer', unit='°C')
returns 56 °C
